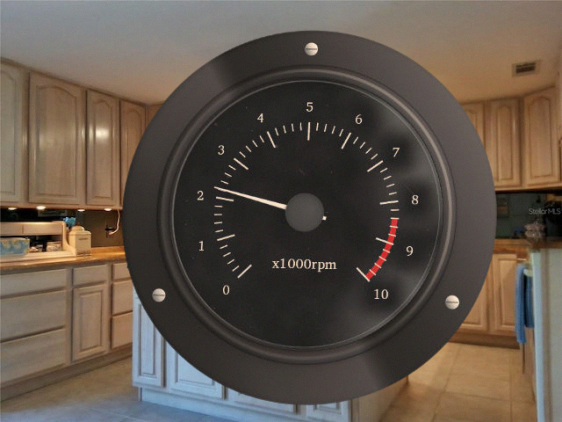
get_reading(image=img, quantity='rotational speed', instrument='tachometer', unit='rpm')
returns 2200 rpm
